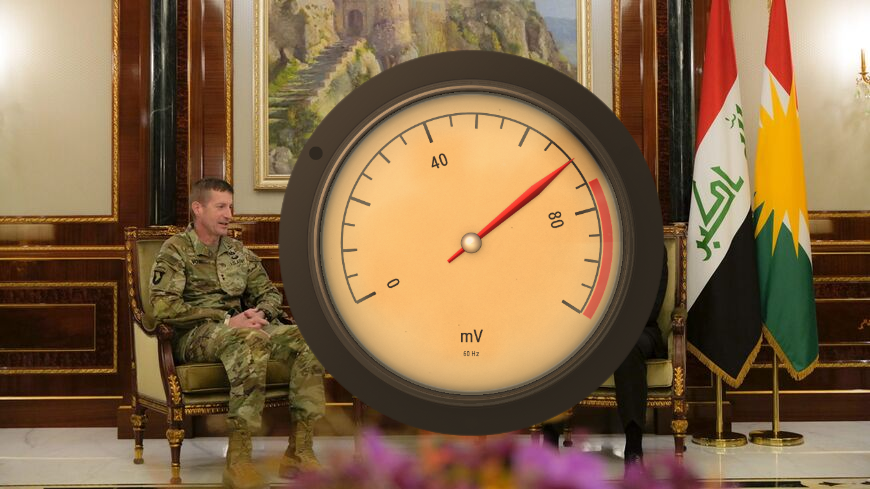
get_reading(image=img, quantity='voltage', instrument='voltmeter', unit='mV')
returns 70 mV
